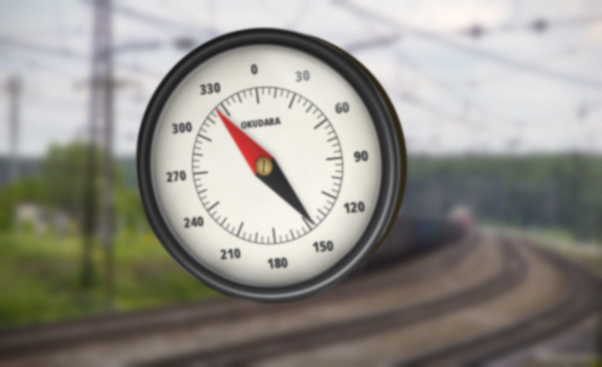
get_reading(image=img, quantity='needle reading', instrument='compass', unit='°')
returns 325 °
